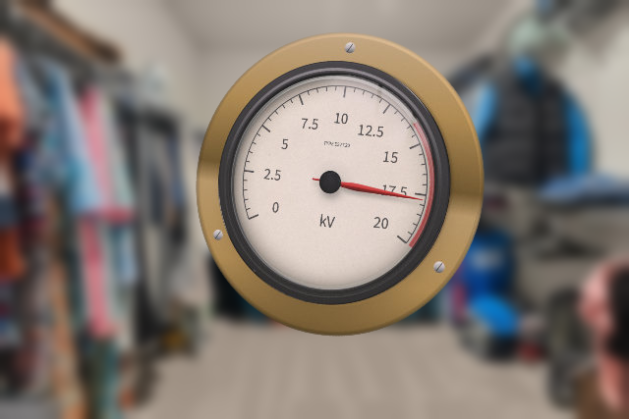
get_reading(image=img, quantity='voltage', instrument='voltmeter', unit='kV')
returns 17.75 kV
